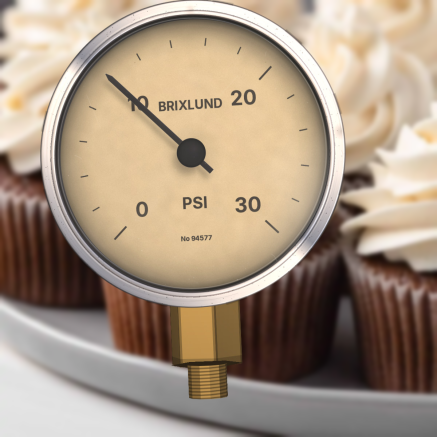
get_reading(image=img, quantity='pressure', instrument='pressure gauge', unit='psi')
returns 10 psi
